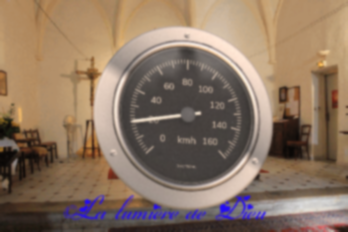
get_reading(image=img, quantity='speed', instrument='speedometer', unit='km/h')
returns 20 km/h
